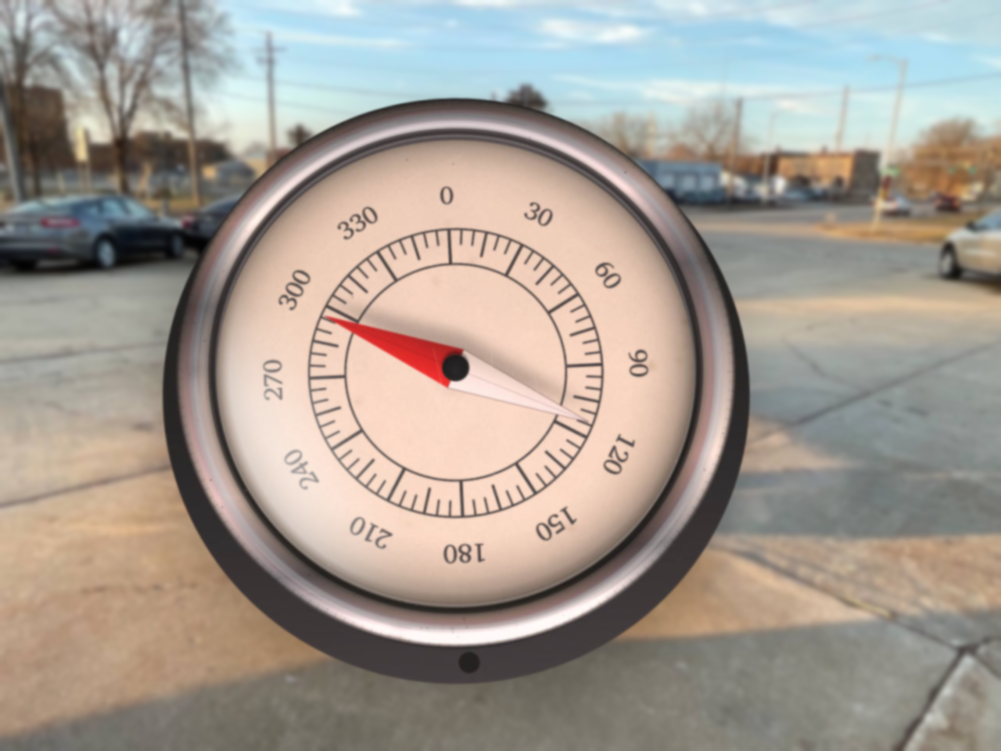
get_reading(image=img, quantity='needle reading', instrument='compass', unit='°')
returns 295 °
